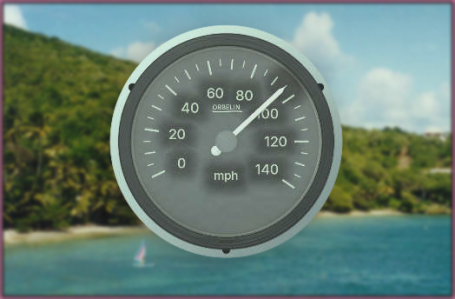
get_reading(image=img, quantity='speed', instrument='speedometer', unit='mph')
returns 95 mph
